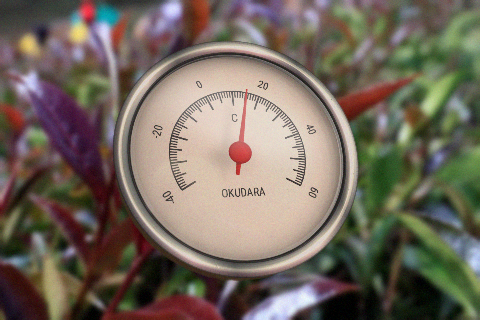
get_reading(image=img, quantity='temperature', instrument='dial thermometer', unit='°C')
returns 15 °C
